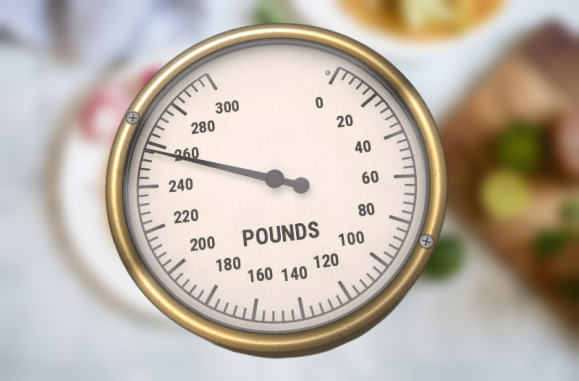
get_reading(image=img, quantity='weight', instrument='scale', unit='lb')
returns 256 lb
